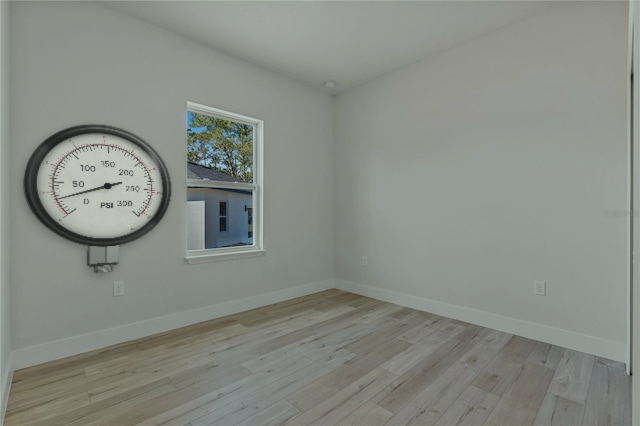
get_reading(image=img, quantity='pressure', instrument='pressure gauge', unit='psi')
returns 25 psi
